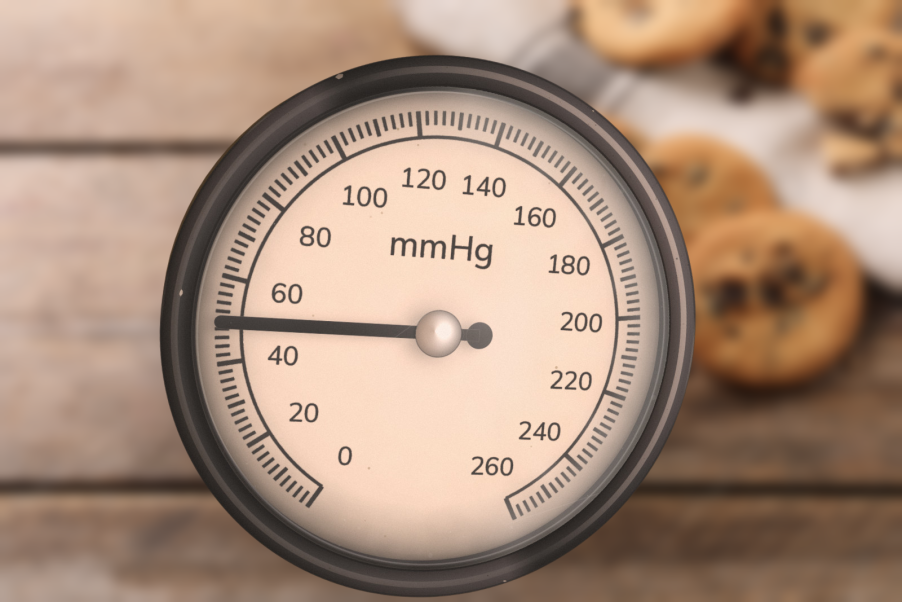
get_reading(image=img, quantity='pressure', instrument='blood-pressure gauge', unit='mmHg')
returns 50 mmHg
